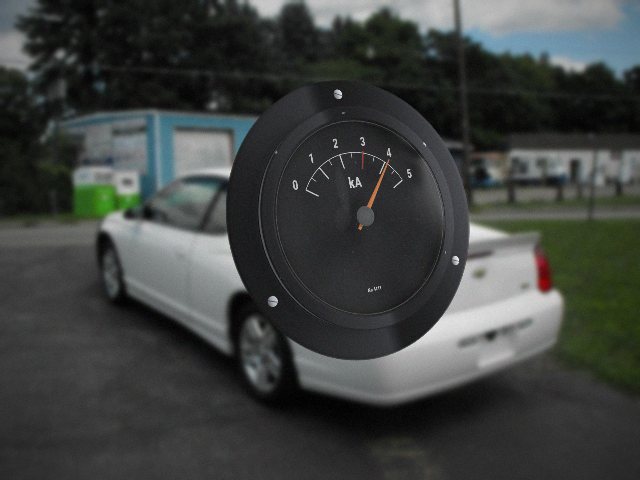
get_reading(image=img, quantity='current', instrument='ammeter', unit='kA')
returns 4 kA
